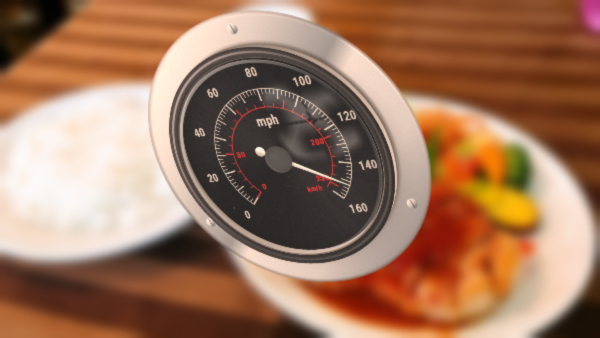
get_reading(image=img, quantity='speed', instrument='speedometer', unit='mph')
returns 150 mph
